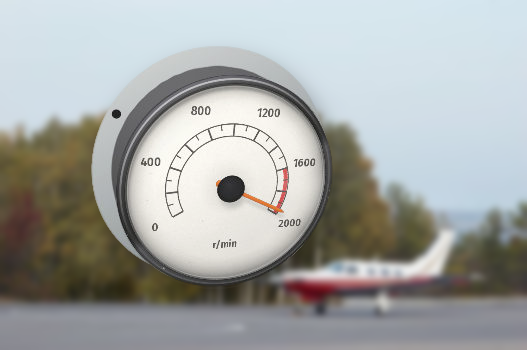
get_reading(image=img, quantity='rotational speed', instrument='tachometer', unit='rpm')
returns 1950 rpm
